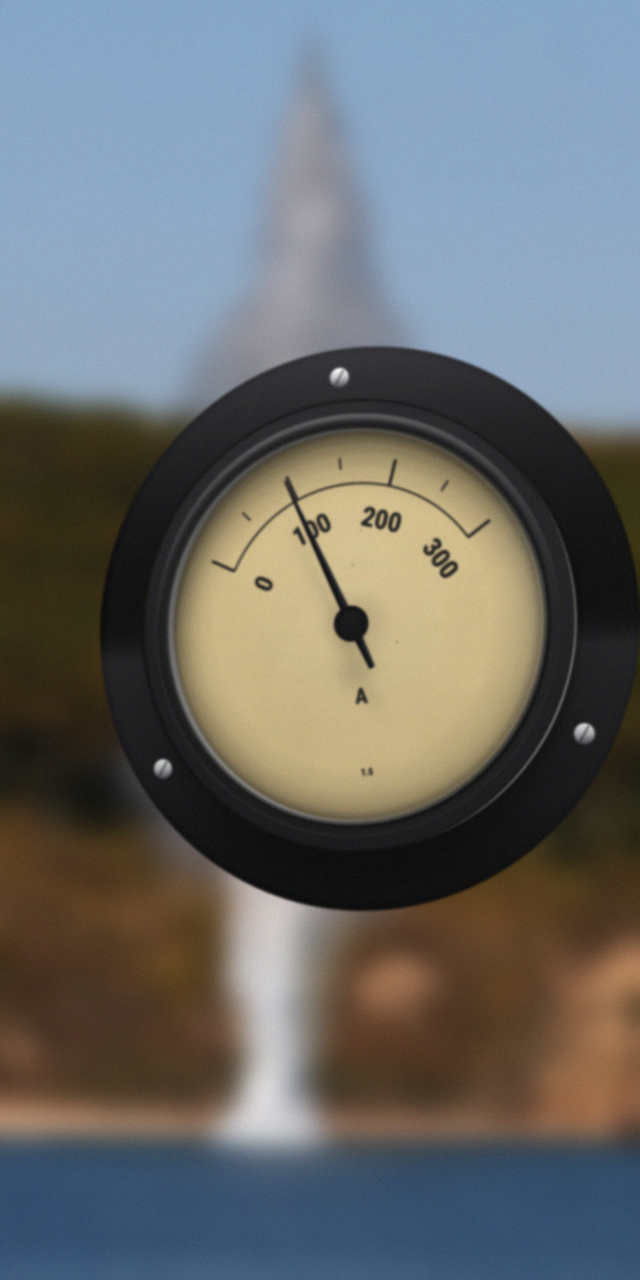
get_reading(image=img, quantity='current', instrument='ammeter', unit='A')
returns 100 A
